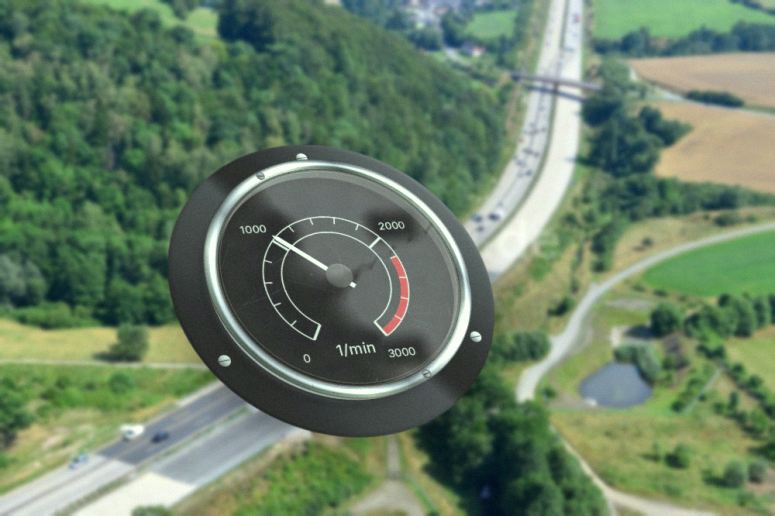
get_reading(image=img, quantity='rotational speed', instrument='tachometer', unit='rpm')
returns 1000 rpm
